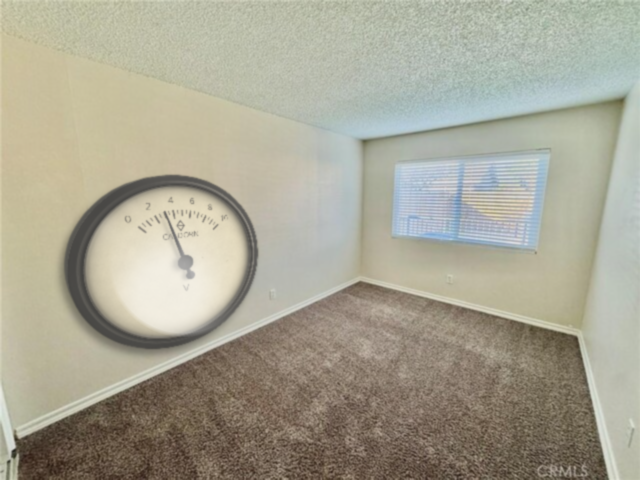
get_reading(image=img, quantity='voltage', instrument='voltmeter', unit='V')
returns 3 V
